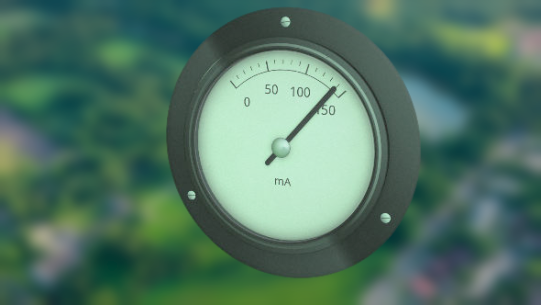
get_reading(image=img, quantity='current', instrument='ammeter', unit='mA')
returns 140 mA
